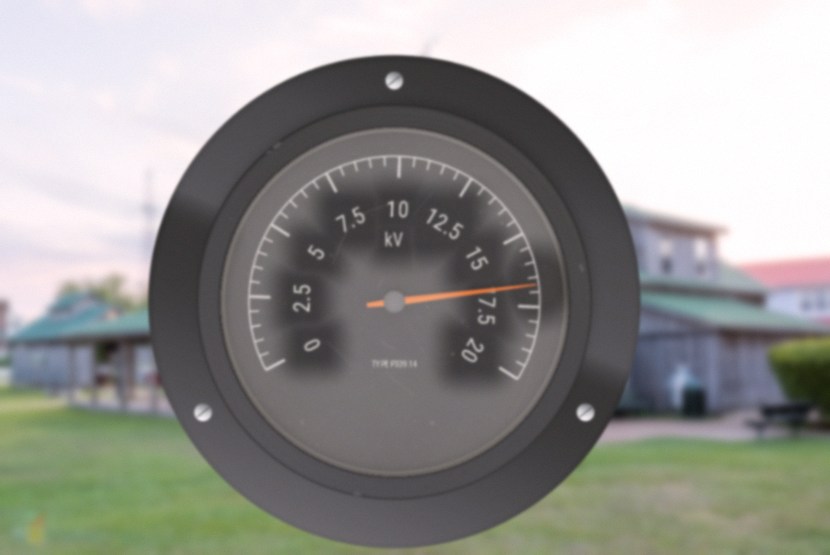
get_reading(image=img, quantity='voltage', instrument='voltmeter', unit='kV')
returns 16.75 kV
